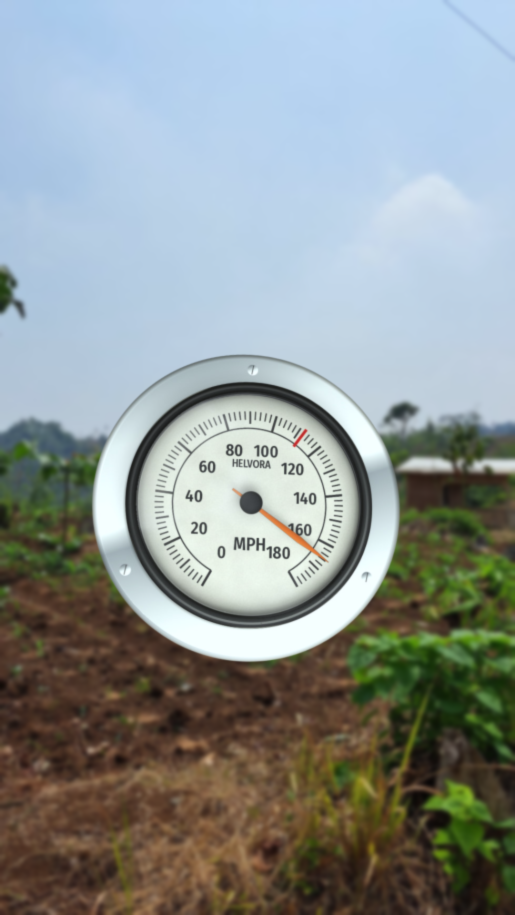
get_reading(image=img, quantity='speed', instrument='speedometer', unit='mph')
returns 166 mph
